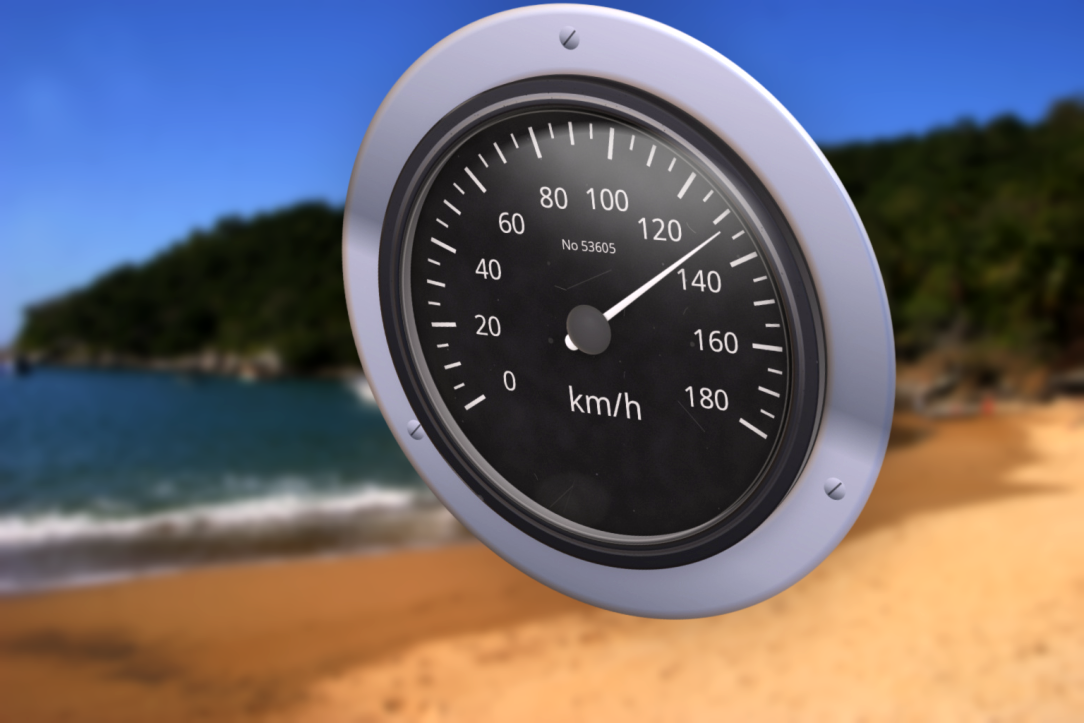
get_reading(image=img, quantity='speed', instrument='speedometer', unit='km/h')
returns 132.5 km/h
